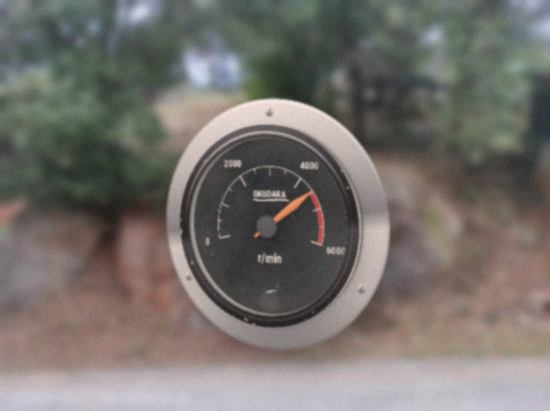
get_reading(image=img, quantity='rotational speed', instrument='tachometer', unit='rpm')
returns 4500 rpm
